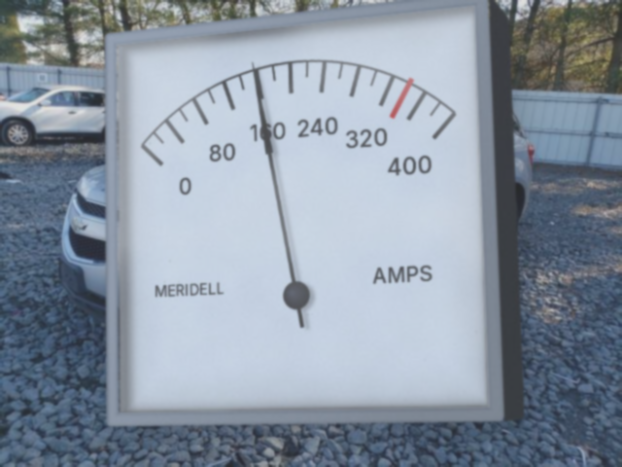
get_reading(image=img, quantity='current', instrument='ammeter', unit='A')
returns 160 A
